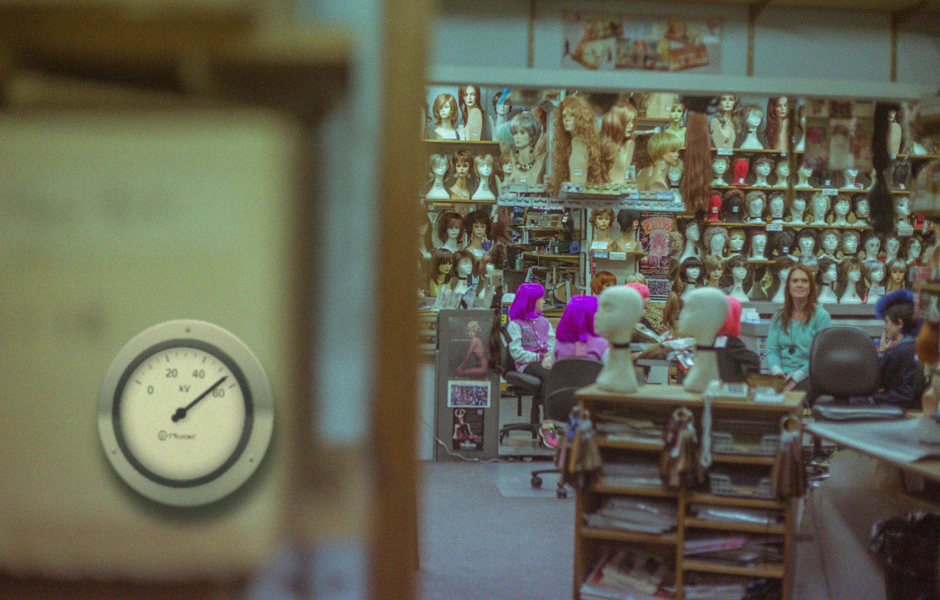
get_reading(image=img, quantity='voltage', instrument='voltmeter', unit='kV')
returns 55 kV
